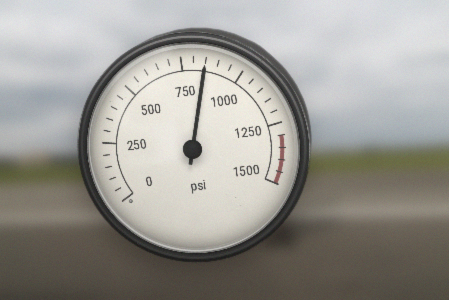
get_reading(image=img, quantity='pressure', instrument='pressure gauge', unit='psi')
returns 850 psi
